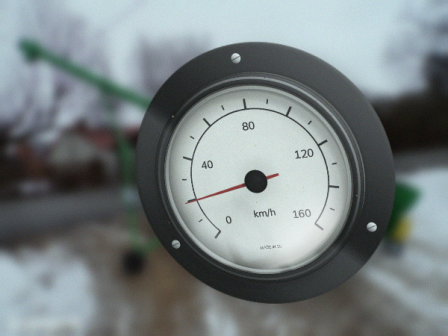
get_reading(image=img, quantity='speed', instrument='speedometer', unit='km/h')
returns 20 km/h
